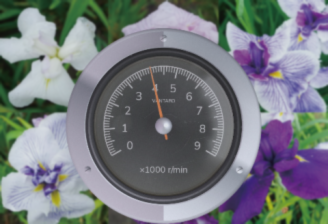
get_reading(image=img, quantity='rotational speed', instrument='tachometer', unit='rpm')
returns 4000 rpm
